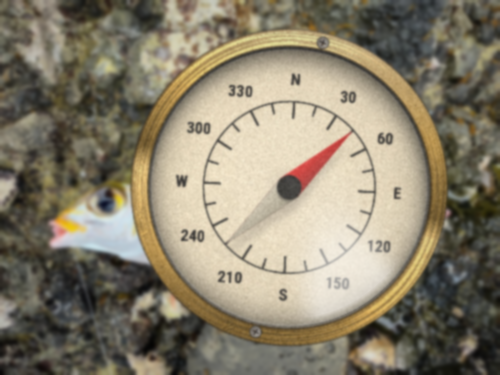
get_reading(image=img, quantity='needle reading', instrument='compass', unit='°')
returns 45 °
